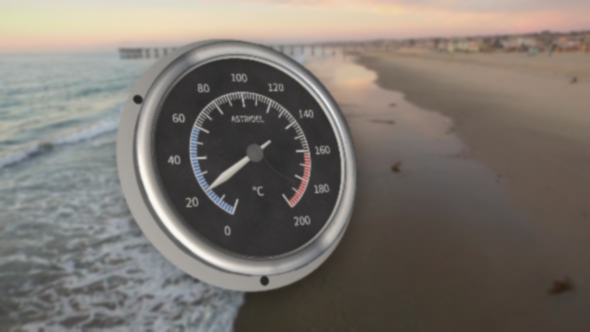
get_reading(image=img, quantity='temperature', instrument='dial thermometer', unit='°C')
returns 20 °C
